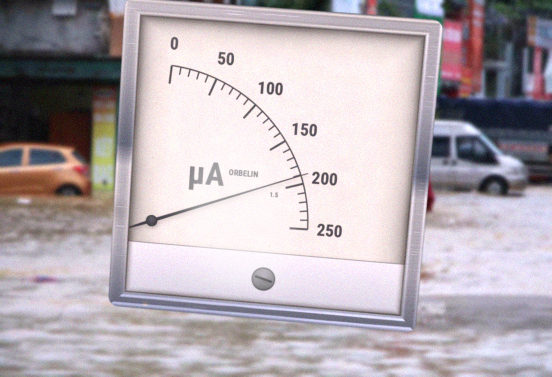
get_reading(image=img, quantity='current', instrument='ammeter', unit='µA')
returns 190 µA
